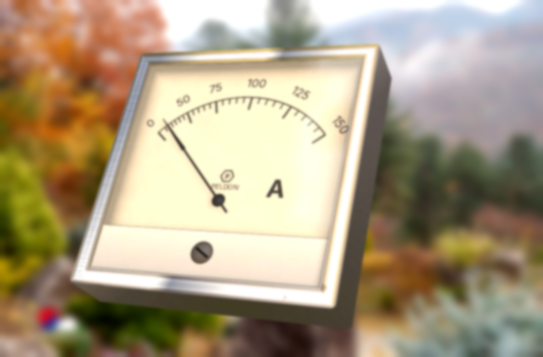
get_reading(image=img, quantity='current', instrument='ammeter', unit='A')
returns 25 A
